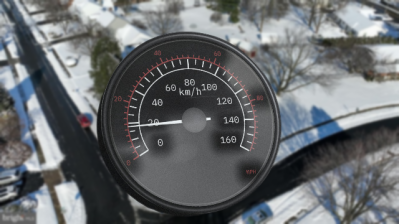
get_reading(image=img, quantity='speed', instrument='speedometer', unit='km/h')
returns 17.5 km/h
